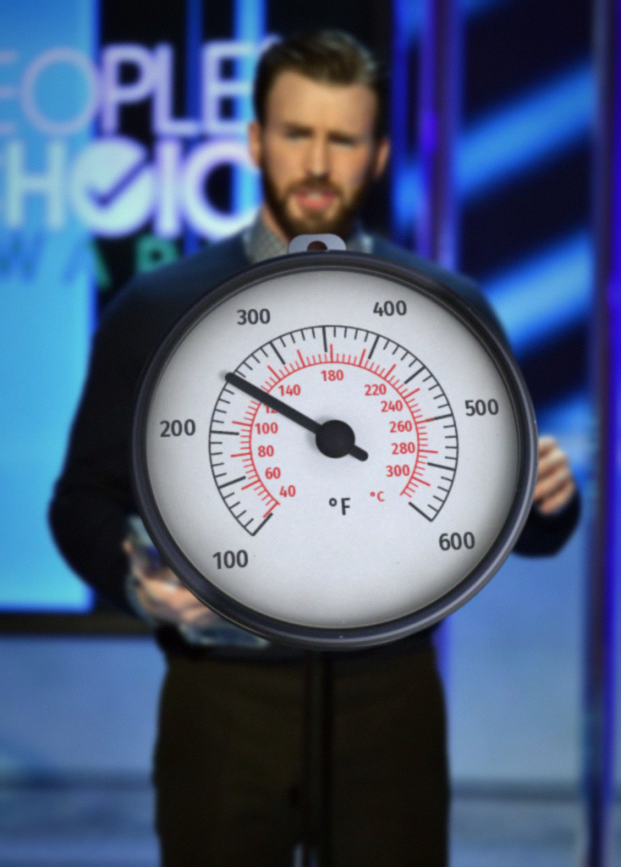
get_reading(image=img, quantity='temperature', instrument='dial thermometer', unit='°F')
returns 250 °F
